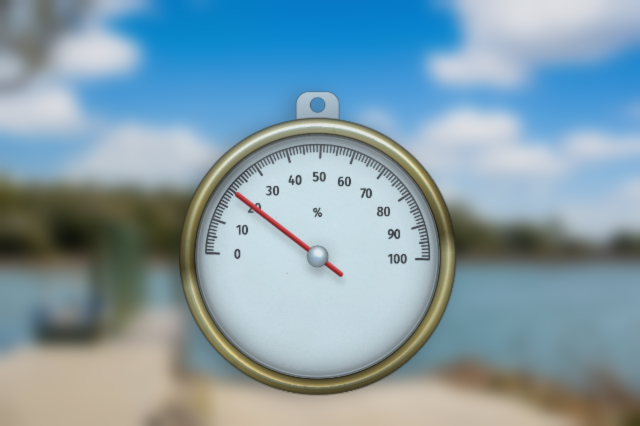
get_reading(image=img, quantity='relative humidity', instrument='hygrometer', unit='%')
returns 20 %
